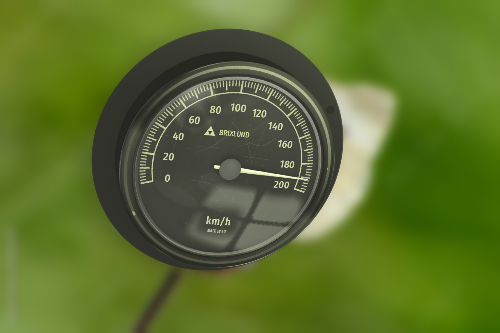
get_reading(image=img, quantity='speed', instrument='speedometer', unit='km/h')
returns 190 km/h
